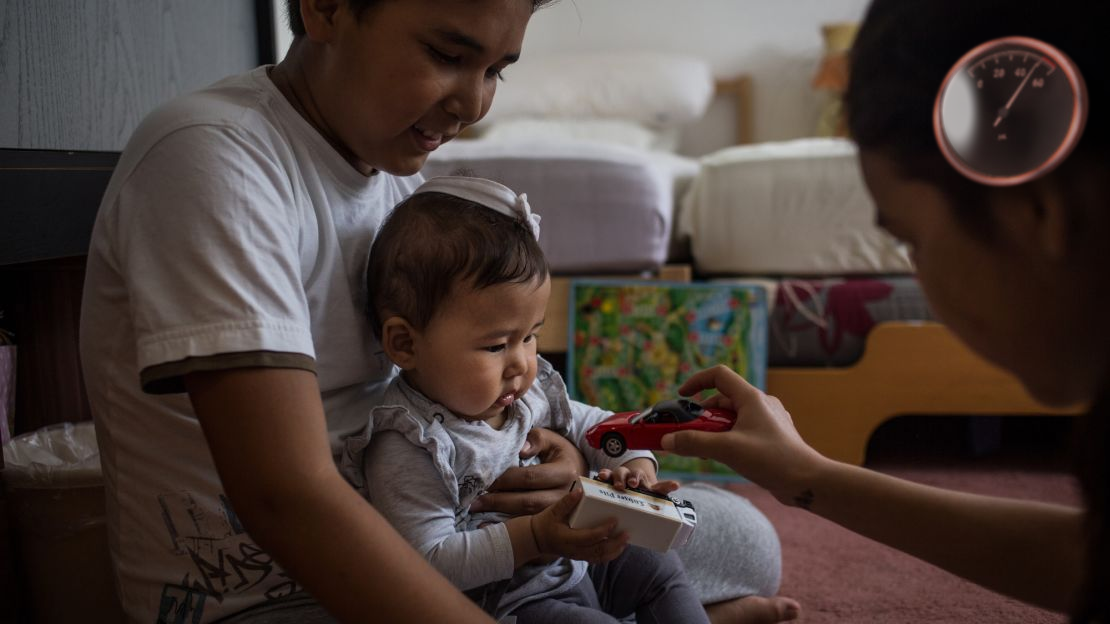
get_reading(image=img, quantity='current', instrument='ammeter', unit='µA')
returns 50 µA
